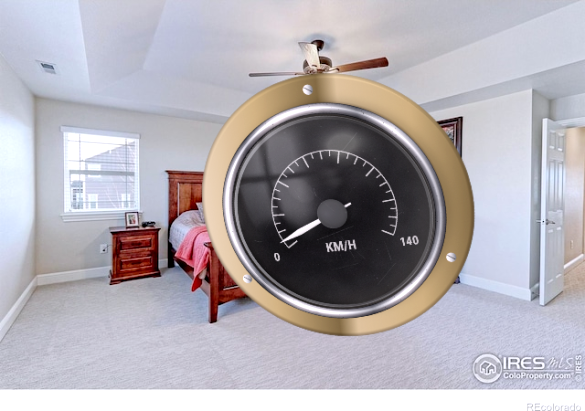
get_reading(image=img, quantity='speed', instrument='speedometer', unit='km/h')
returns 5 km/h
